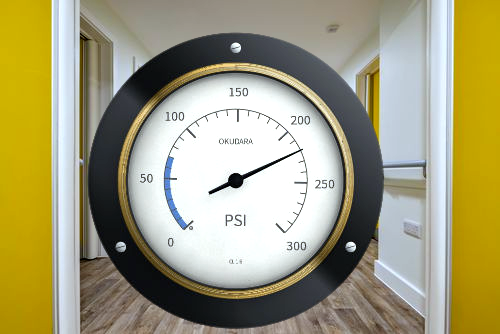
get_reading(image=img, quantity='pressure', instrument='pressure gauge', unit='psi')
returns 220 psi
